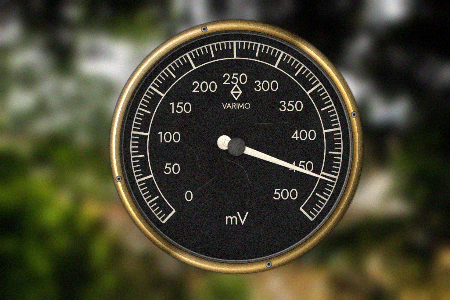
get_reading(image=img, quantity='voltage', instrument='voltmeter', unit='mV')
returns 455 mV
